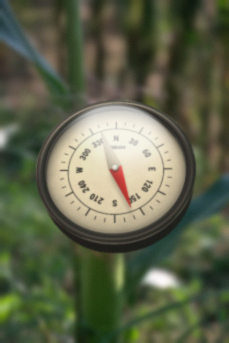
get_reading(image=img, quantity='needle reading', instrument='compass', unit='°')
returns 160 °
